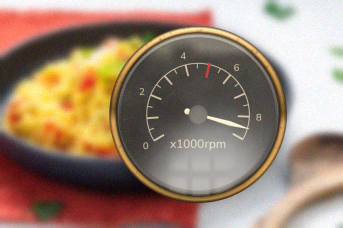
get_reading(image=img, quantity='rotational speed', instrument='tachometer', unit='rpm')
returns 8500 rpm
